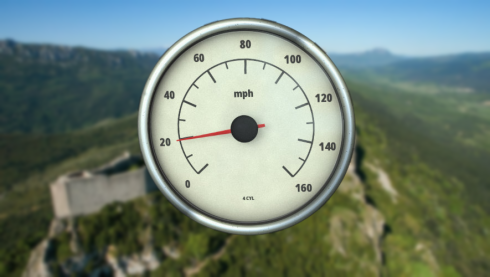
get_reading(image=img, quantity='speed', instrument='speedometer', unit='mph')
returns 20 mph
